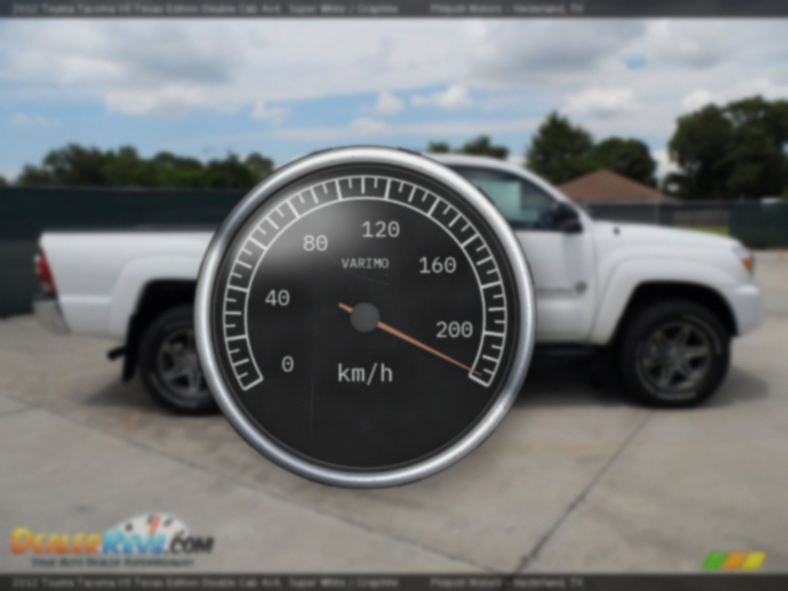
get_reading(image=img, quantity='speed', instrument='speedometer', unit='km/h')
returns 217.5 km/h
